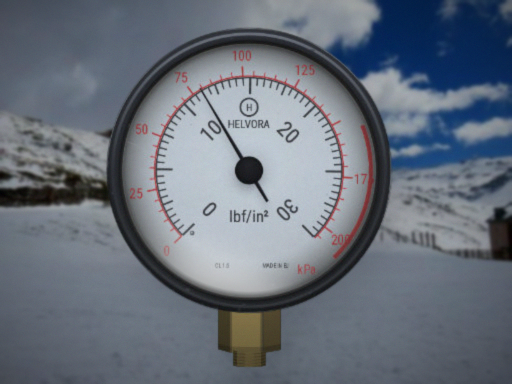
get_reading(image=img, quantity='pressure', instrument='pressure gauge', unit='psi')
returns 11.5 psi
